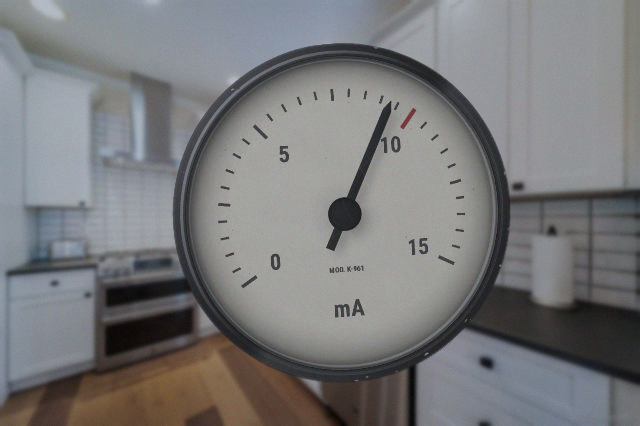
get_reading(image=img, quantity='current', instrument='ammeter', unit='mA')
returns 9.25 mA
